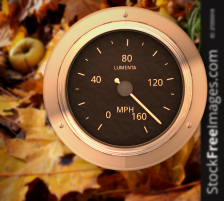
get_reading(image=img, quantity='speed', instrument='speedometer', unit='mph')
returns 150 mph
